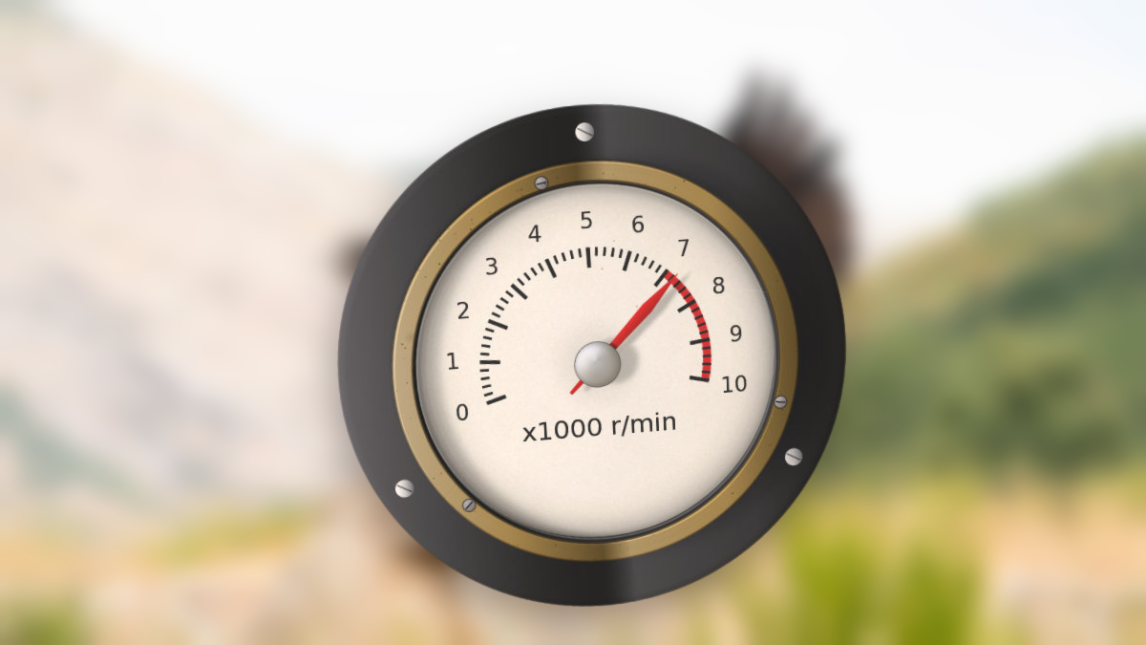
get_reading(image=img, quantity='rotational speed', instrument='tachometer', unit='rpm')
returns 7200 rpm
